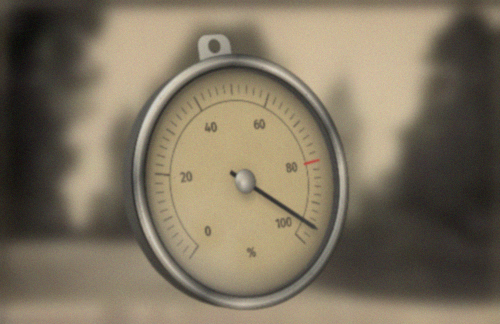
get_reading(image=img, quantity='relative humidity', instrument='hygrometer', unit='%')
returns 96 %
